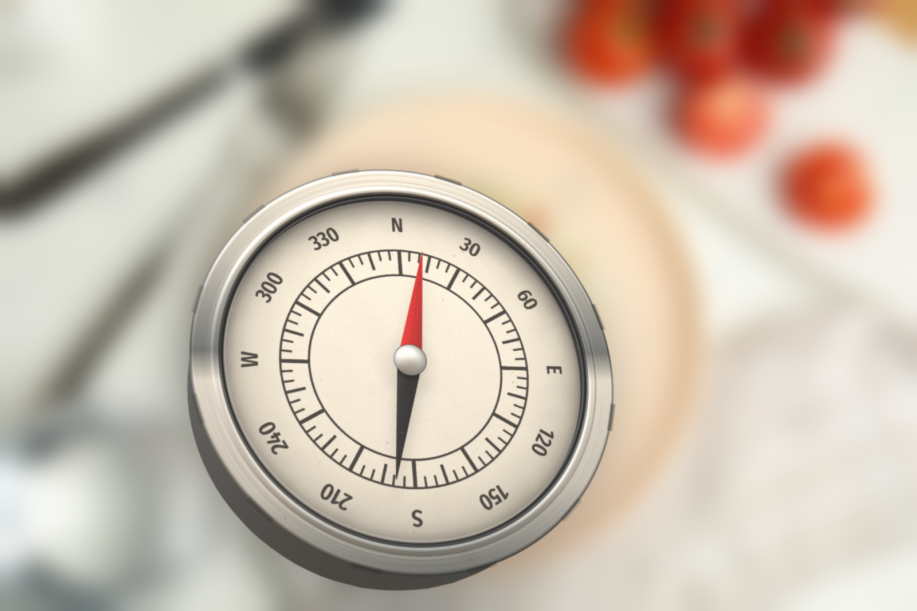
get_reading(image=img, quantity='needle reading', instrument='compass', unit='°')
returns 10 °
